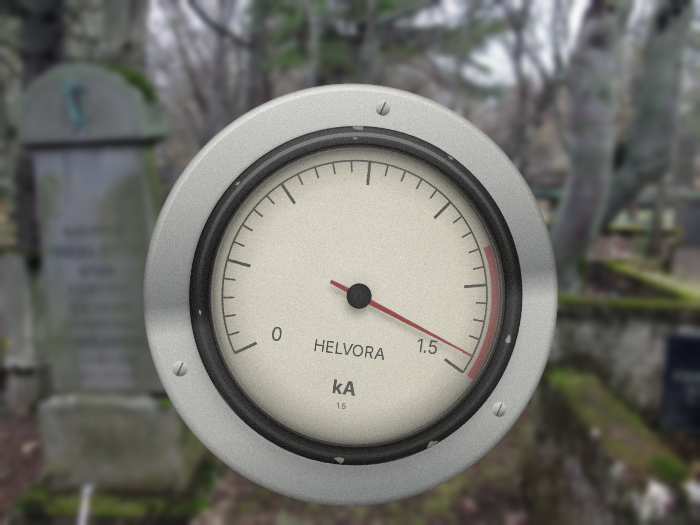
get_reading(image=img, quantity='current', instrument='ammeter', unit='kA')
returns 1.45 kA
